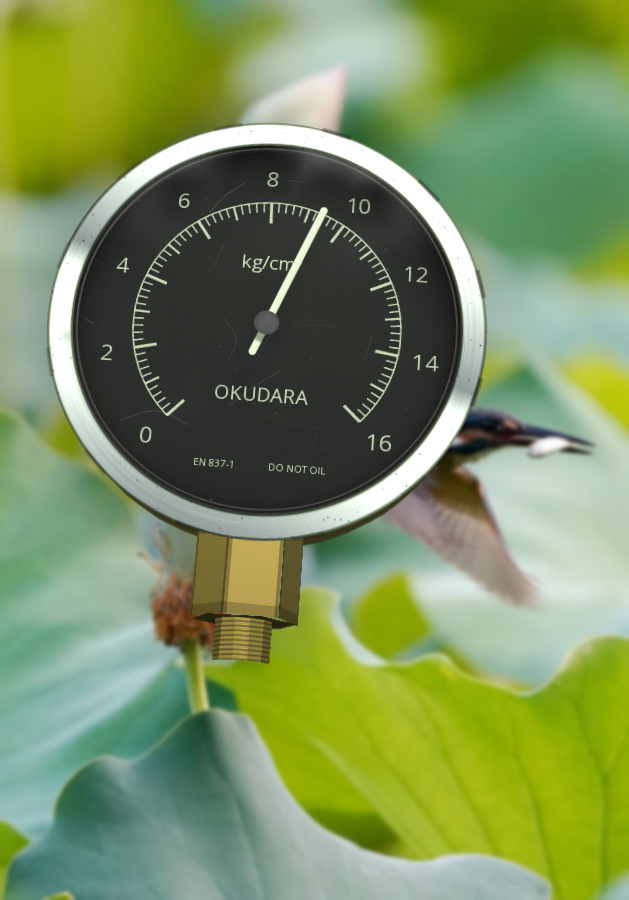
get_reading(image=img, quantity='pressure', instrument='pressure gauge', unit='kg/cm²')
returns 9.4 kg/cm²
